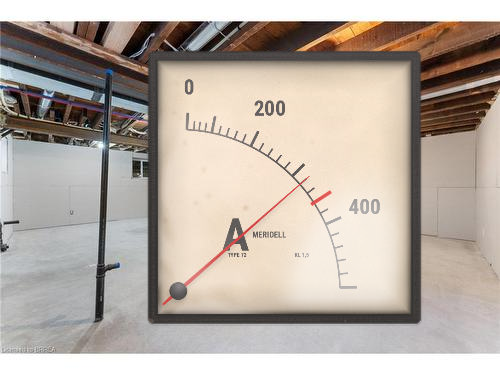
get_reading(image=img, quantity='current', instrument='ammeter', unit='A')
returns 320 A
